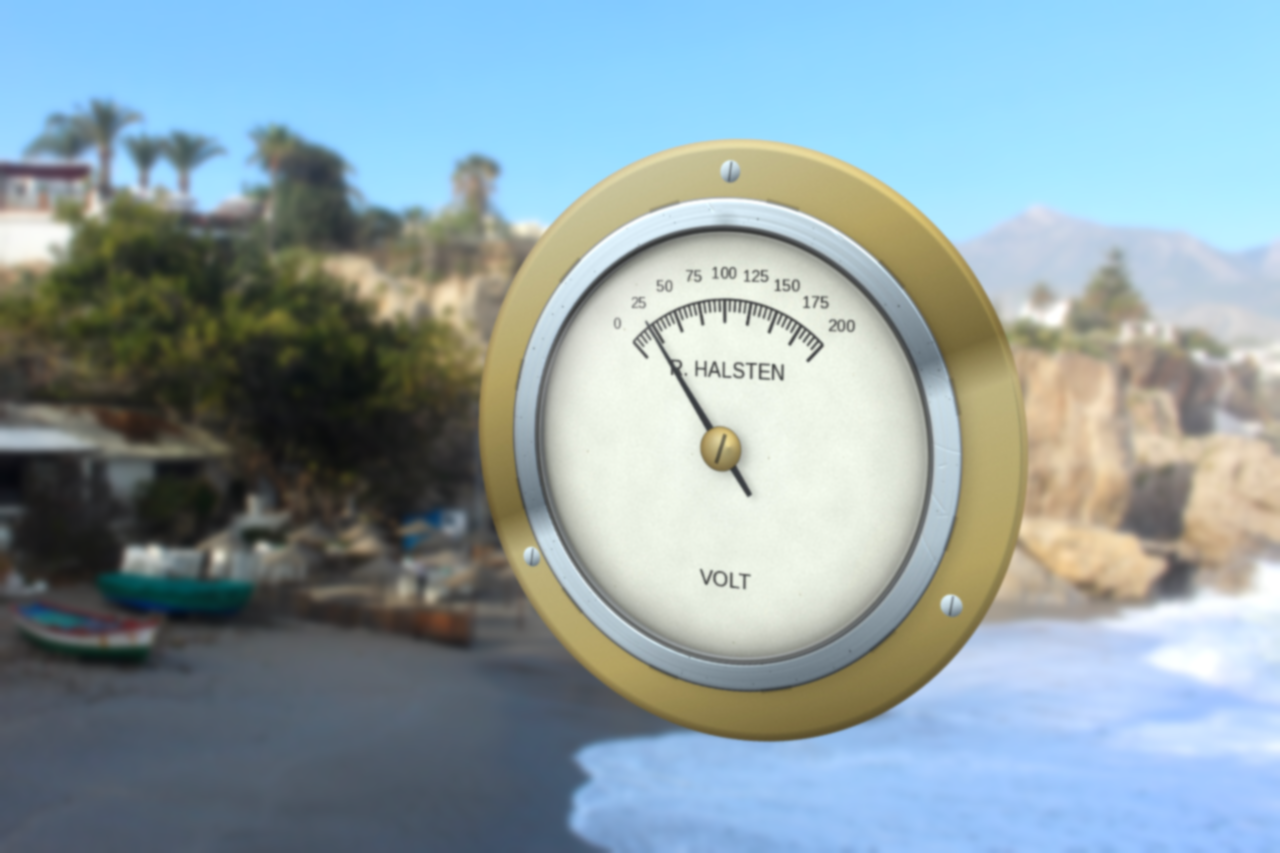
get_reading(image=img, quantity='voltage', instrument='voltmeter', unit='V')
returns 25 V
